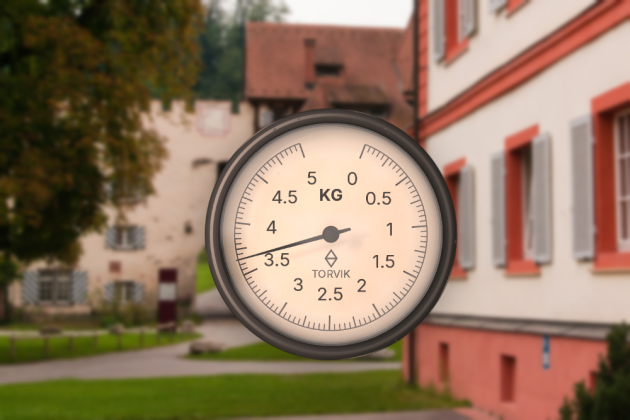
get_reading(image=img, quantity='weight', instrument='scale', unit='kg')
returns 3.65 kg
